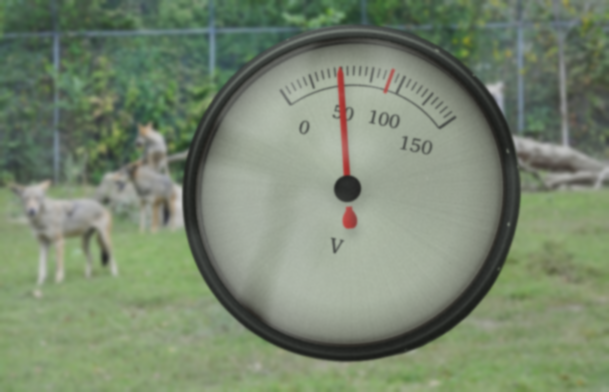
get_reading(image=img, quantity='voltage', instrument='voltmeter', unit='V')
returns 50 V
